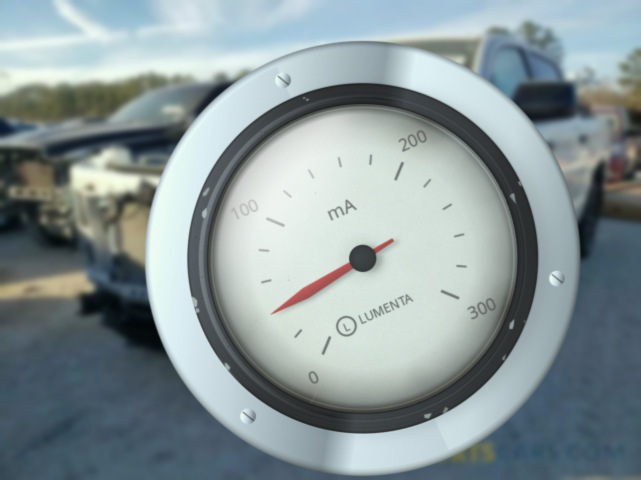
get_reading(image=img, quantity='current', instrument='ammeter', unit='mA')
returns 40 mA
